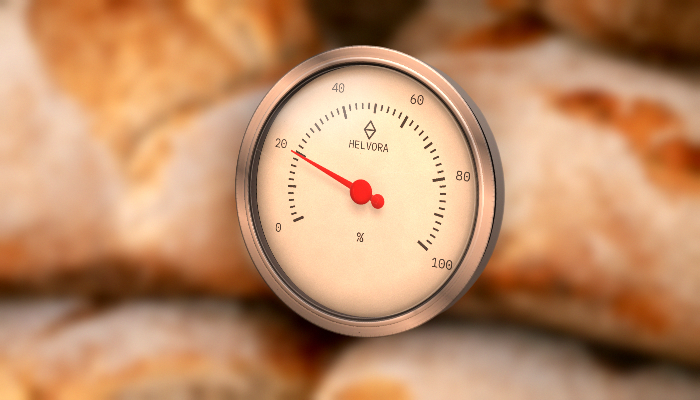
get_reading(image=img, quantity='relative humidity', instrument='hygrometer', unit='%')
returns 20 %
